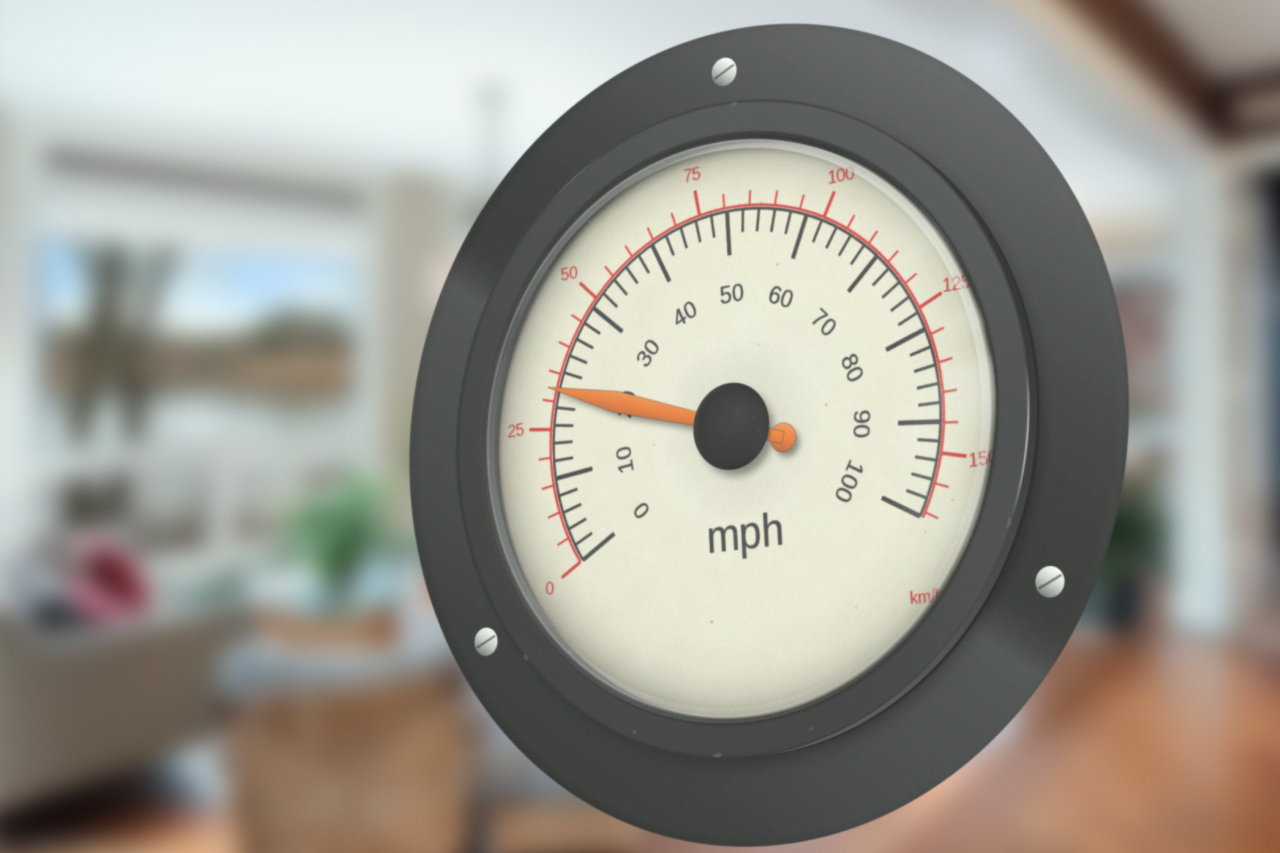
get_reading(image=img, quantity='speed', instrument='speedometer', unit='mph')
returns 20 mph
